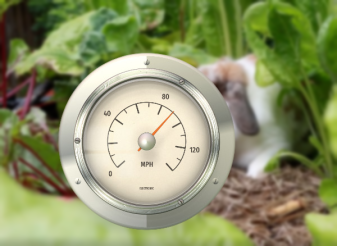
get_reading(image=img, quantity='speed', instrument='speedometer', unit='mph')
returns 90 mph
